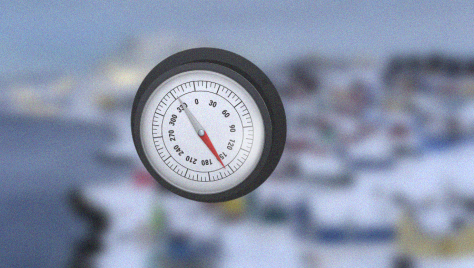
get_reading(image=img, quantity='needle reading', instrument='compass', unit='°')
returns 155 °
